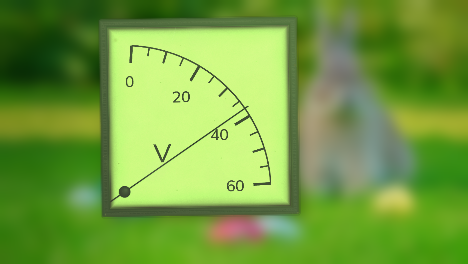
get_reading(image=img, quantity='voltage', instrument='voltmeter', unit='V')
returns 37.5 V
